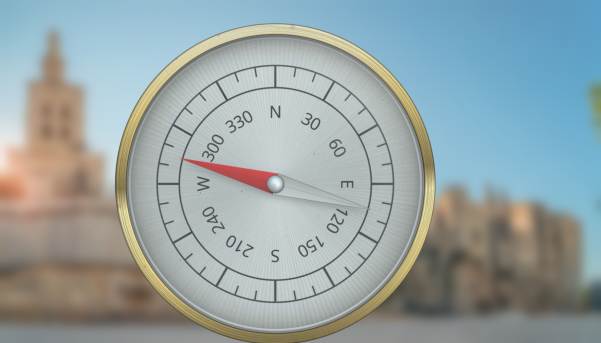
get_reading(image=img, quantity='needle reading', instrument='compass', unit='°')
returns 285 °
